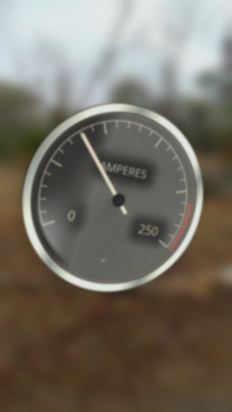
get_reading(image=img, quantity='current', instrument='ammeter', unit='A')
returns 80 A
